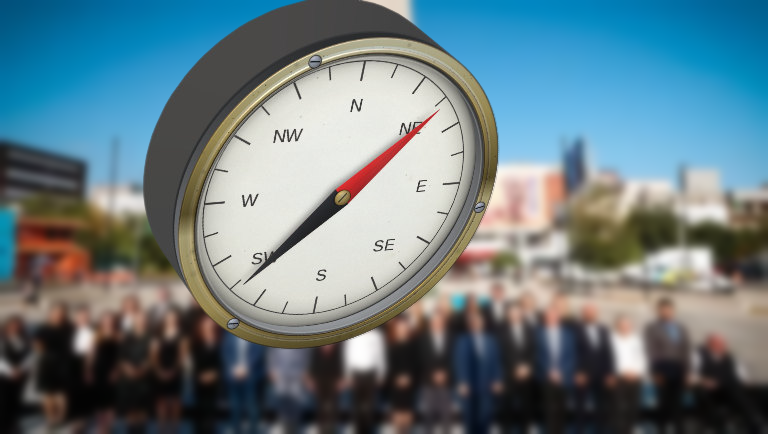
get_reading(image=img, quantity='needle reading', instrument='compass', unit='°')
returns 45 °
